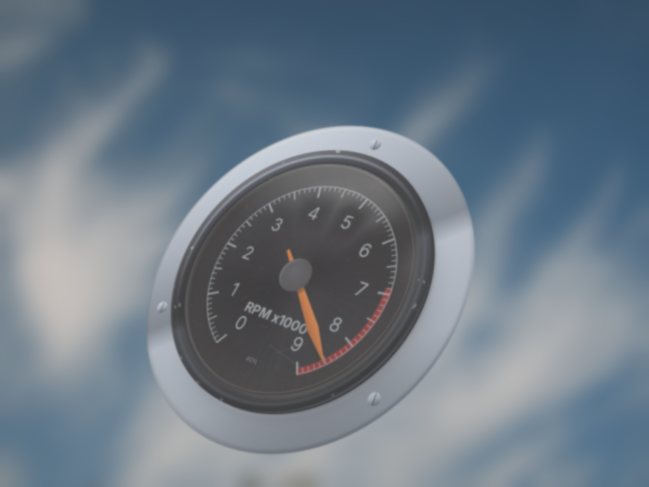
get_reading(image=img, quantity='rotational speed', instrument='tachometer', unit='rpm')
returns 8500 rpm
